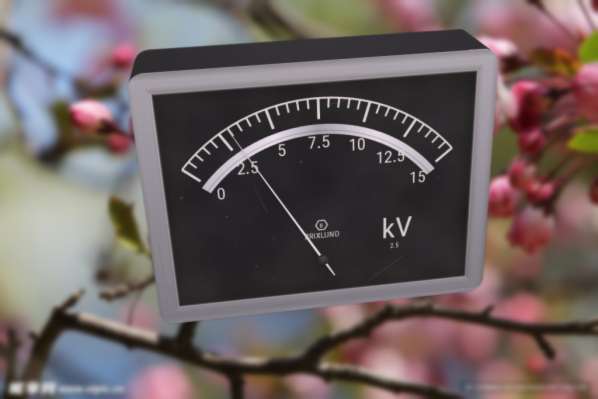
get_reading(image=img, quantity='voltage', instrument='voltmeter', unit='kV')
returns 3 kV
